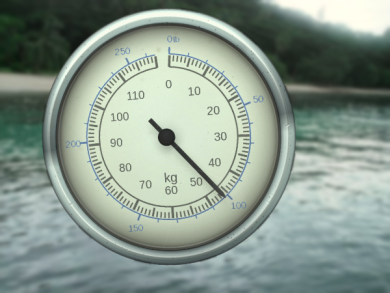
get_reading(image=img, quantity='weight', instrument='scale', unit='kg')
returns 46 kg
